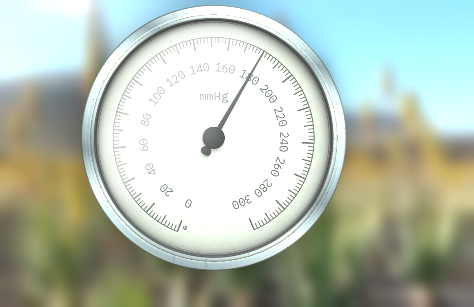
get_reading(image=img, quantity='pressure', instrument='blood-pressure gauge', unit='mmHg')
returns 180 mmHg
